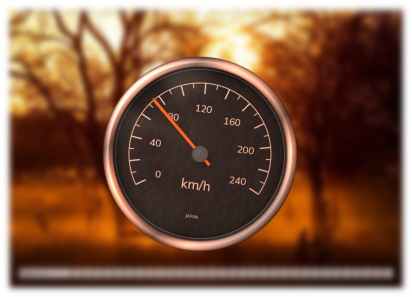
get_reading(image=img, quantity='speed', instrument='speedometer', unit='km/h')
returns 75 km/h
